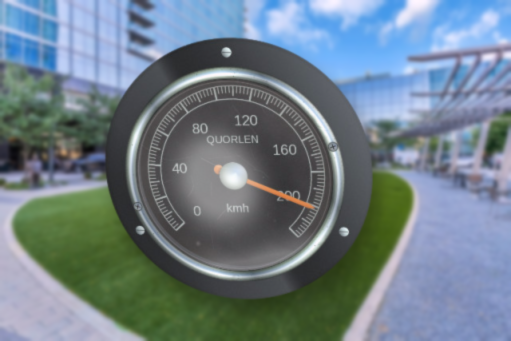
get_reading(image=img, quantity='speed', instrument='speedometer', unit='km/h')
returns 200 km/h
